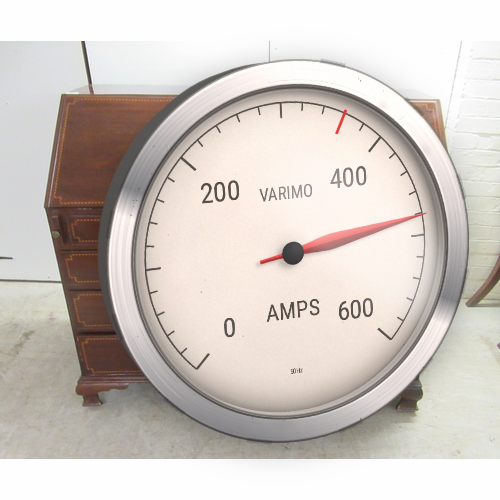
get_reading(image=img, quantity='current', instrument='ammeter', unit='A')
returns 480 A
